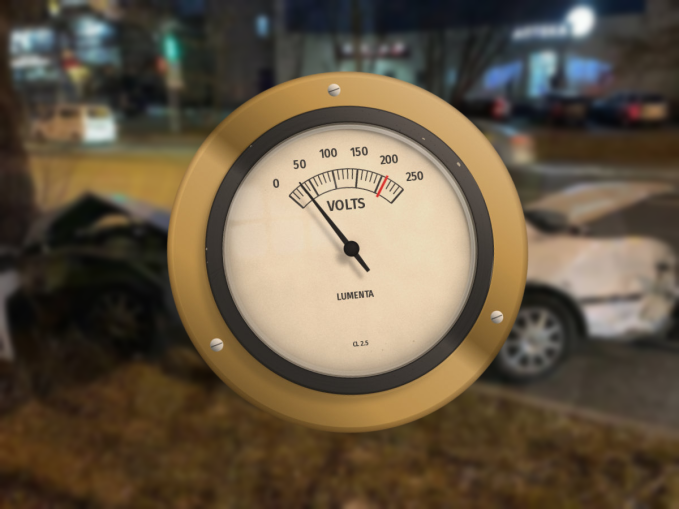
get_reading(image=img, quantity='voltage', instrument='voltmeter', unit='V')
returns 30 V
